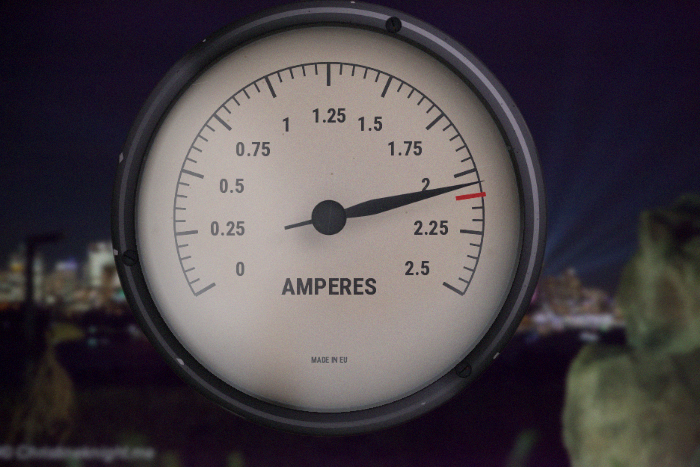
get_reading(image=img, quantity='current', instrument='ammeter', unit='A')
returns 2.05 A
